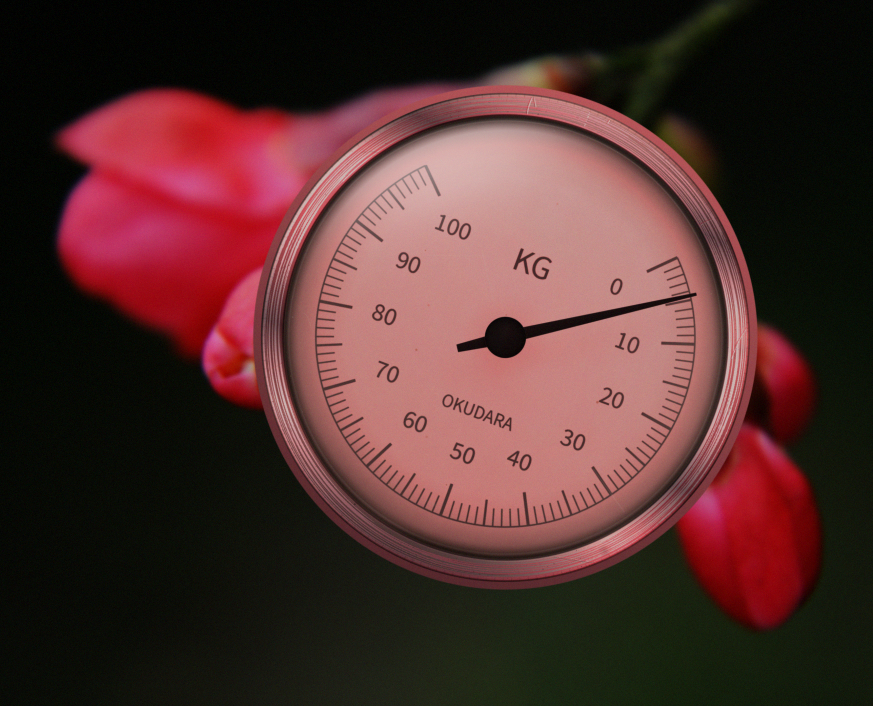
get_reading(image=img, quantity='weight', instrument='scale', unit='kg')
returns 4.5 kg
